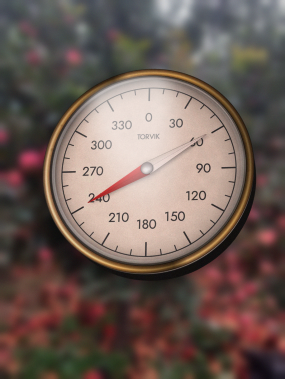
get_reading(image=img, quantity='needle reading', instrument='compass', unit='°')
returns 240 °
